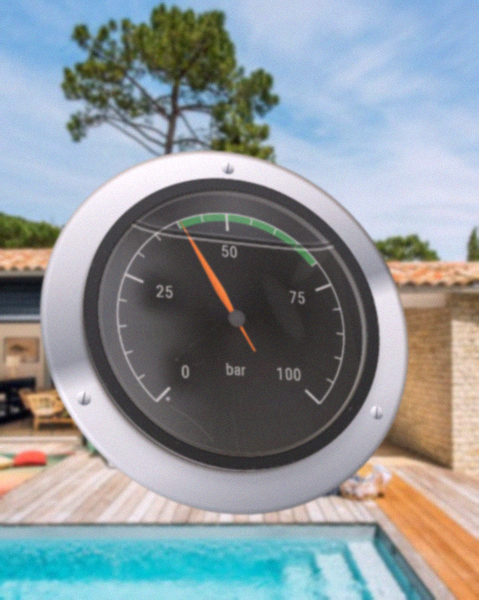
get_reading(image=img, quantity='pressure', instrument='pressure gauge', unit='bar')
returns 40 bar
